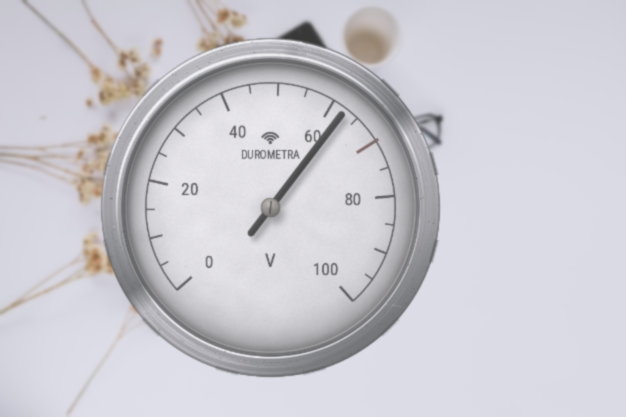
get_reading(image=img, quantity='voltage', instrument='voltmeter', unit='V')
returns 62.5 V
